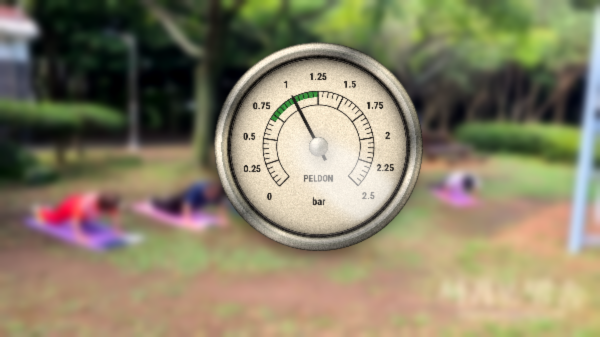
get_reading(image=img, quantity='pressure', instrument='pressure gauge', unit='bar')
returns 1 bar
